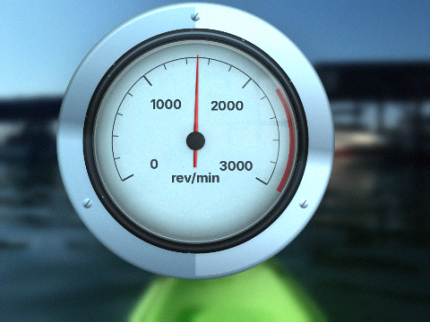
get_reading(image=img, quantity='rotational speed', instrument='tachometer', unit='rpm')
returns 1500 rpm
